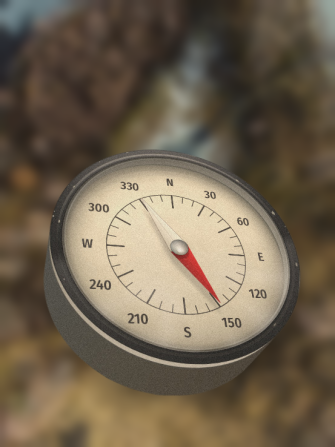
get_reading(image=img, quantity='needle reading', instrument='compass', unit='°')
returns 150 °
